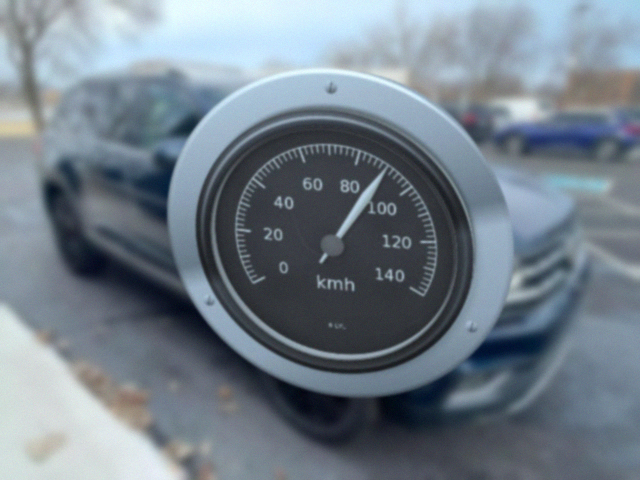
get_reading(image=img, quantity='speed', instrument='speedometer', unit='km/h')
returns 90 km/h
